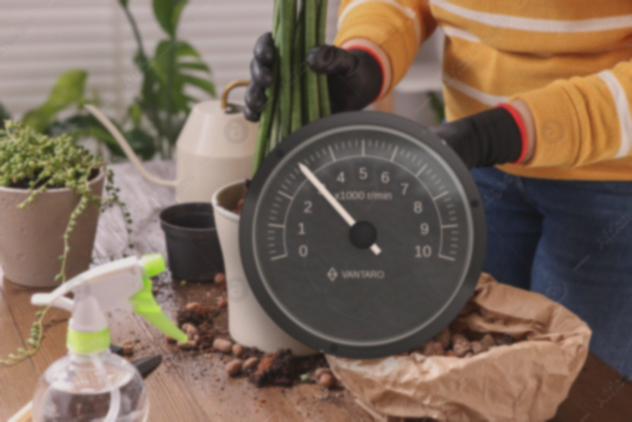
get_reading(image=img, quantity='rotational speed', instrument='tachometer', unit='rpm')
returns 3000 rpm
